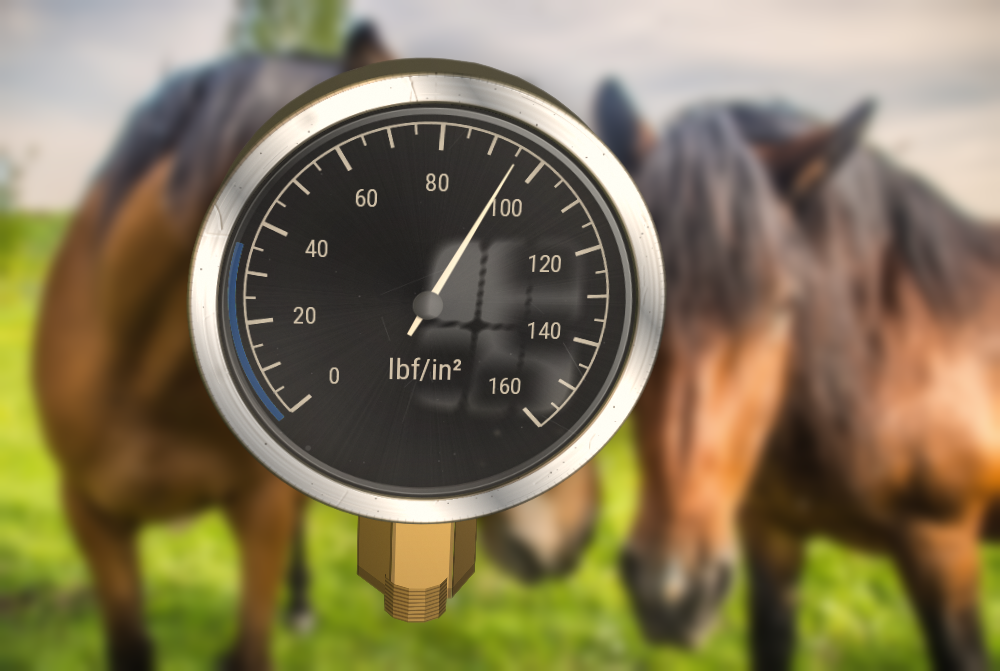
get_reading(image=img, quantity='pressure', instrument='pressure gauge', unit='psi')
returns 95 psi
